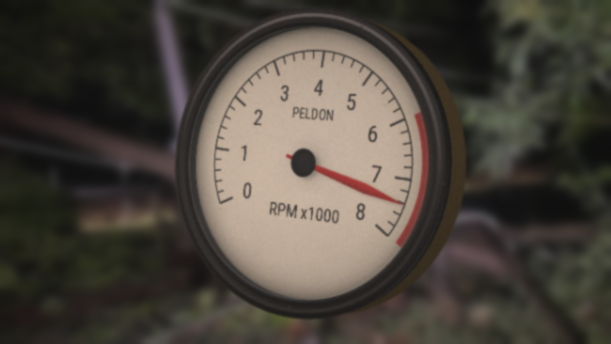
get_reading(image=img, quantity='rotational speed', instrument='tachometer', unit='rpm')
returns 7400 rpm
